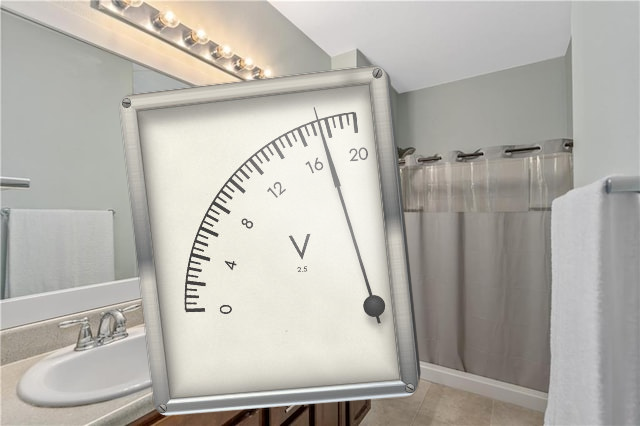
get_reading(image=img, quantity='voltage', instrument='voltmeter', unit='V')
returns 17.5 V
